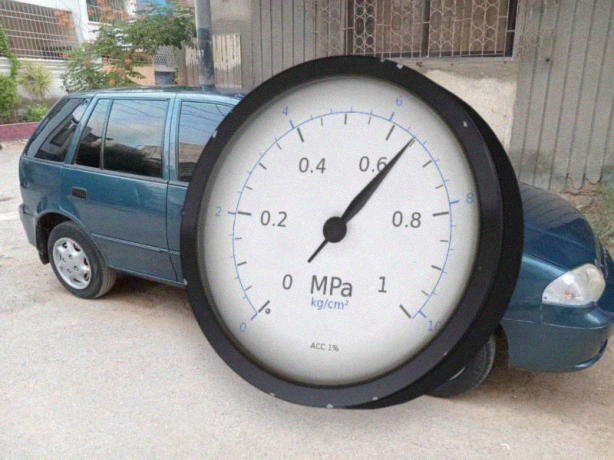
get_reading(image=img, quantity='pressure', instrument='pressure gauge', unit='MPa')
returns 0.65 MPa
